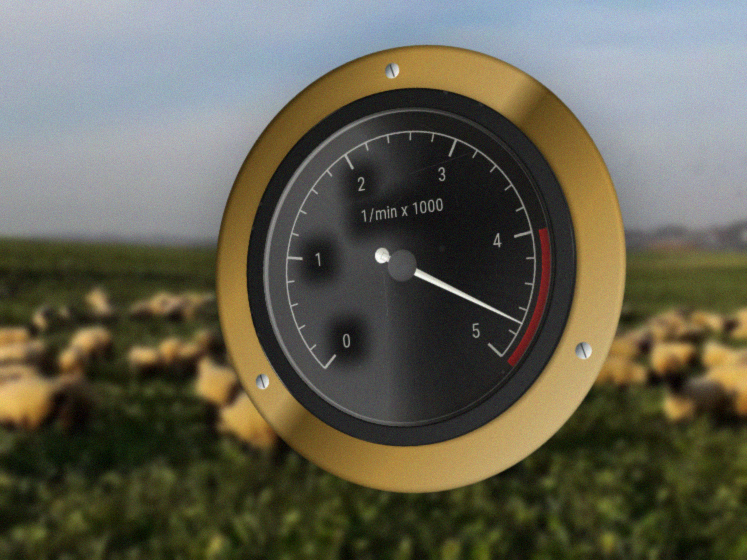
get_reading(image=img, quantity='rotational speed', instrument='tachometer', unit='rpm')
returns 4700 rpm
